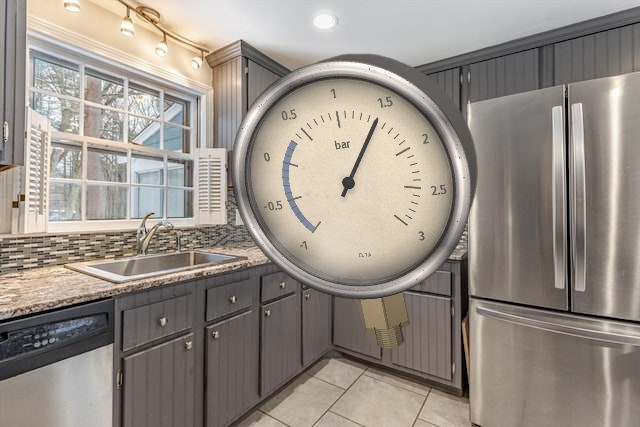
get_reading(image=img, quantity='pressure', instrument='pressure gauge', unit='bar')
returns 1.5 bar
